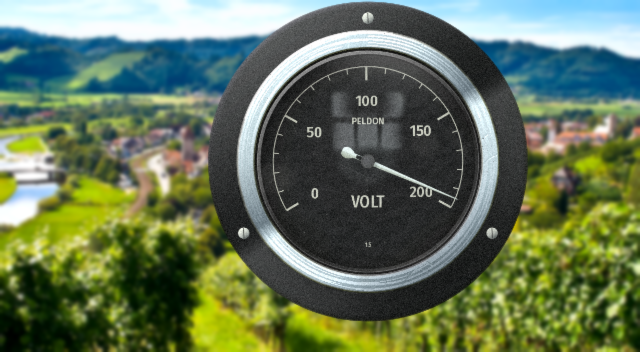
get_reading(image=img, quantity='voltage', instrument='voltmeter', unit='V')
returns 195 V
